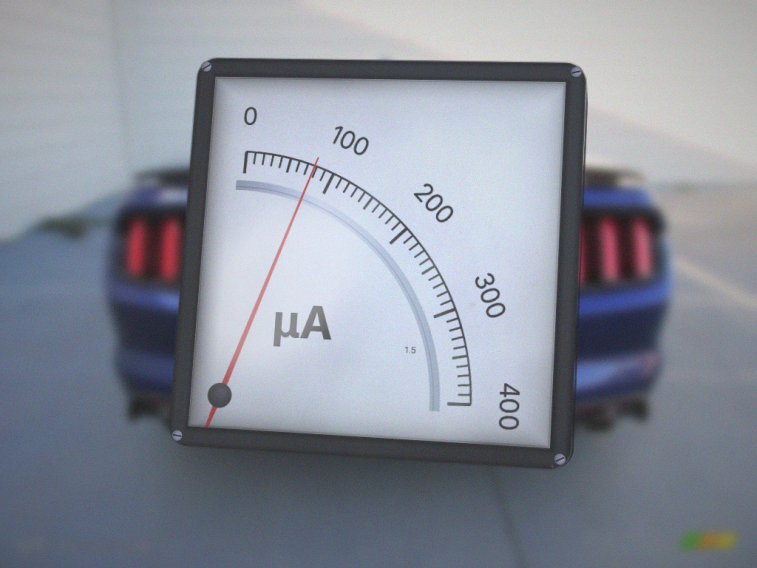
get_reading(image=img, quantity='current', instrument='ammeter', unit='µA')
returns 80 µA
